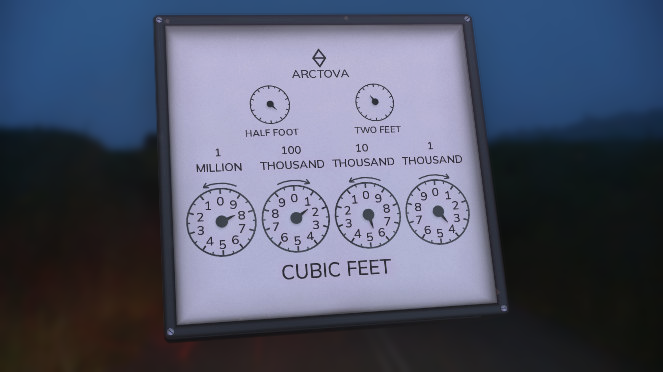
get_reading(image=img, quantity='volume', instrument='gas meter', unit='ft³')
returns 815400 ft³
